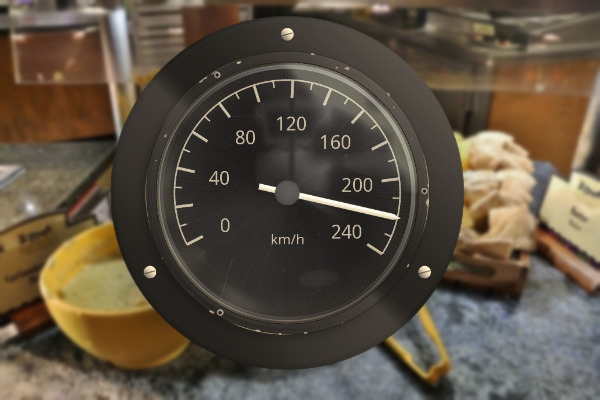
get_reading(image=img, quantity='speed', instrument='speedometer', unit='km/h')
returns 220 km/h
